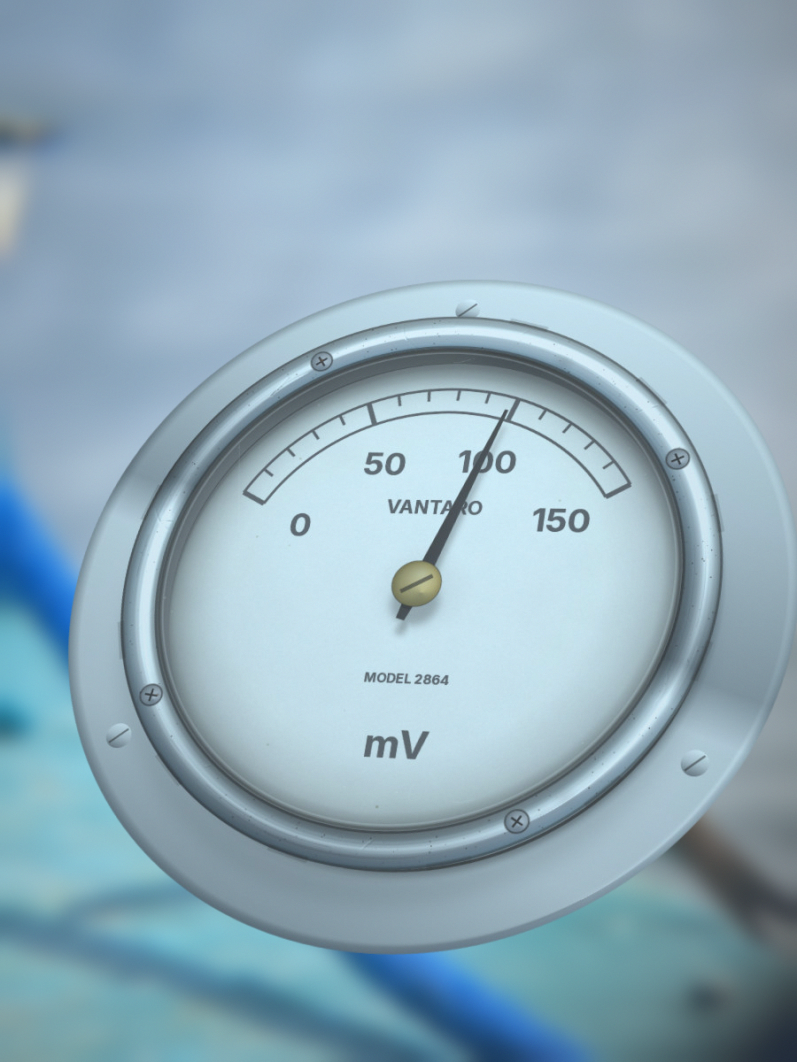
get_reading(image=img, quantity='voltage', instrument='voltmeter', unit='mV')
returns 100 mV
